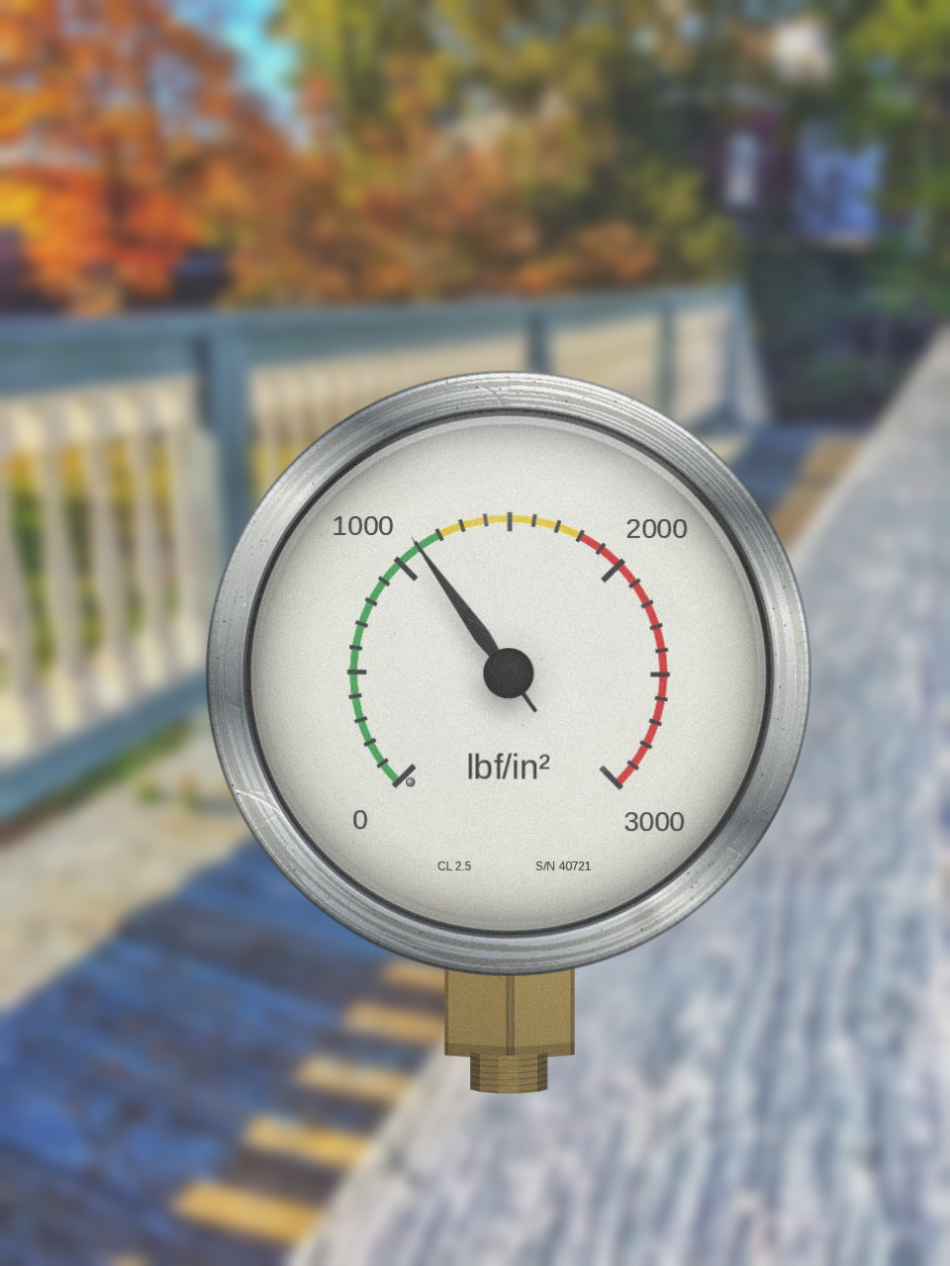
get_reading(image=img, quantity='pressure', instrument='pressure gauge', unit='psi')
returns 1100 psi
